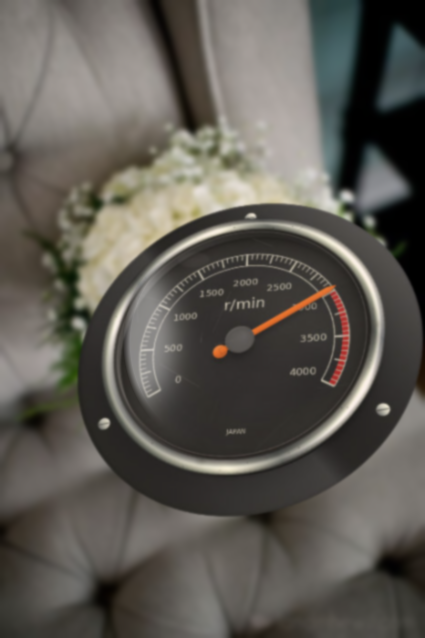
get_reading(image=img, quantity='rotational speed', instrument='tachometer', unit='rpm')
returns 3000 rpm
